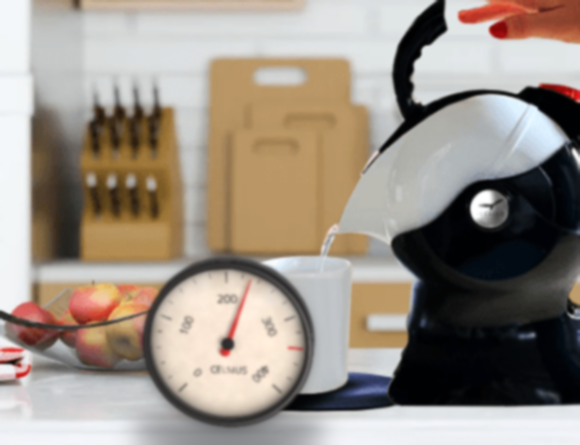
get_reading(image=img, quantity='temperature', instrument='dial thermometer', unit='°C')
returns 230 °C
